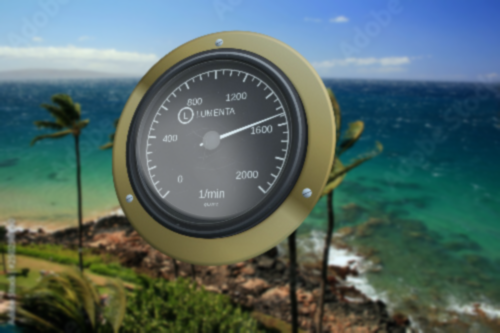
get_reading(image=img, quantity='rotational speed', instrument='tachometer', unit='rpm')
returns 1550 rpm
